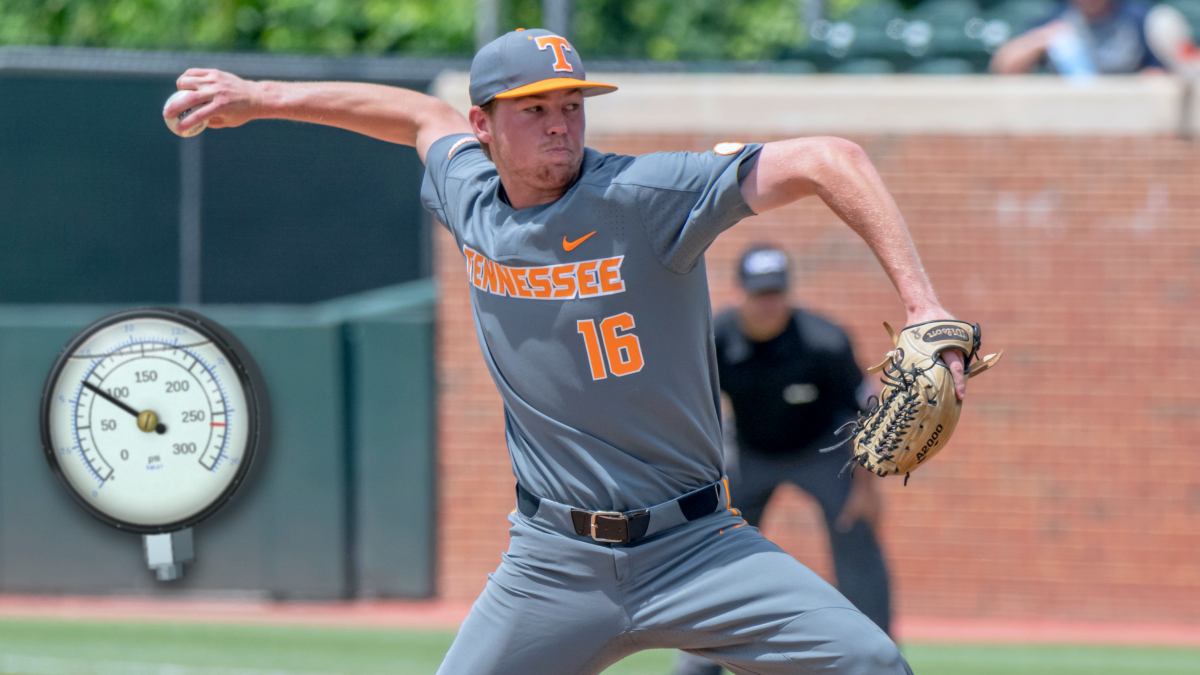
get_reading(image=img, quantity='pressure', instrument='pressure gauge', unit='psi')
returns 90 psi
